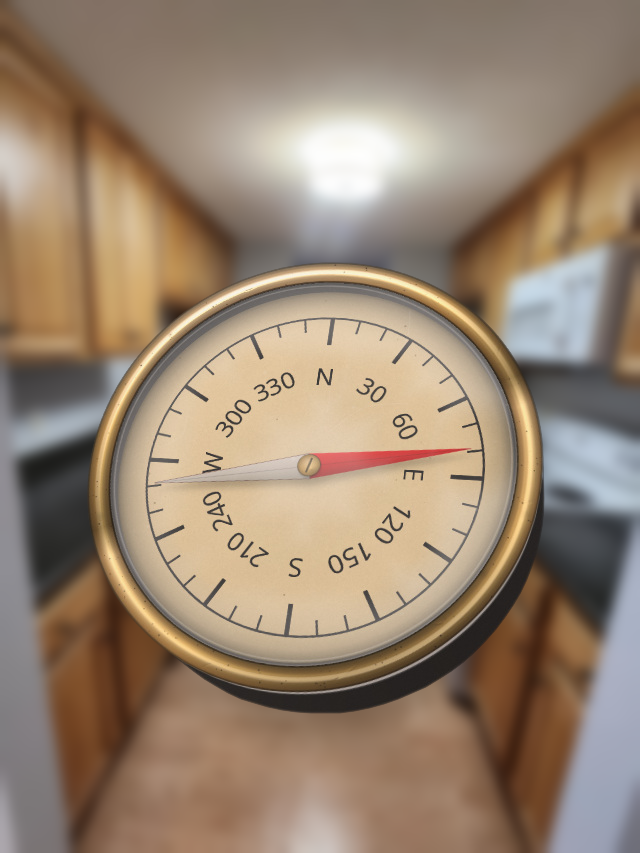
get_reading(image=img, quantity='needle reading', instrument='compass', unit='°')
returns 80 °
